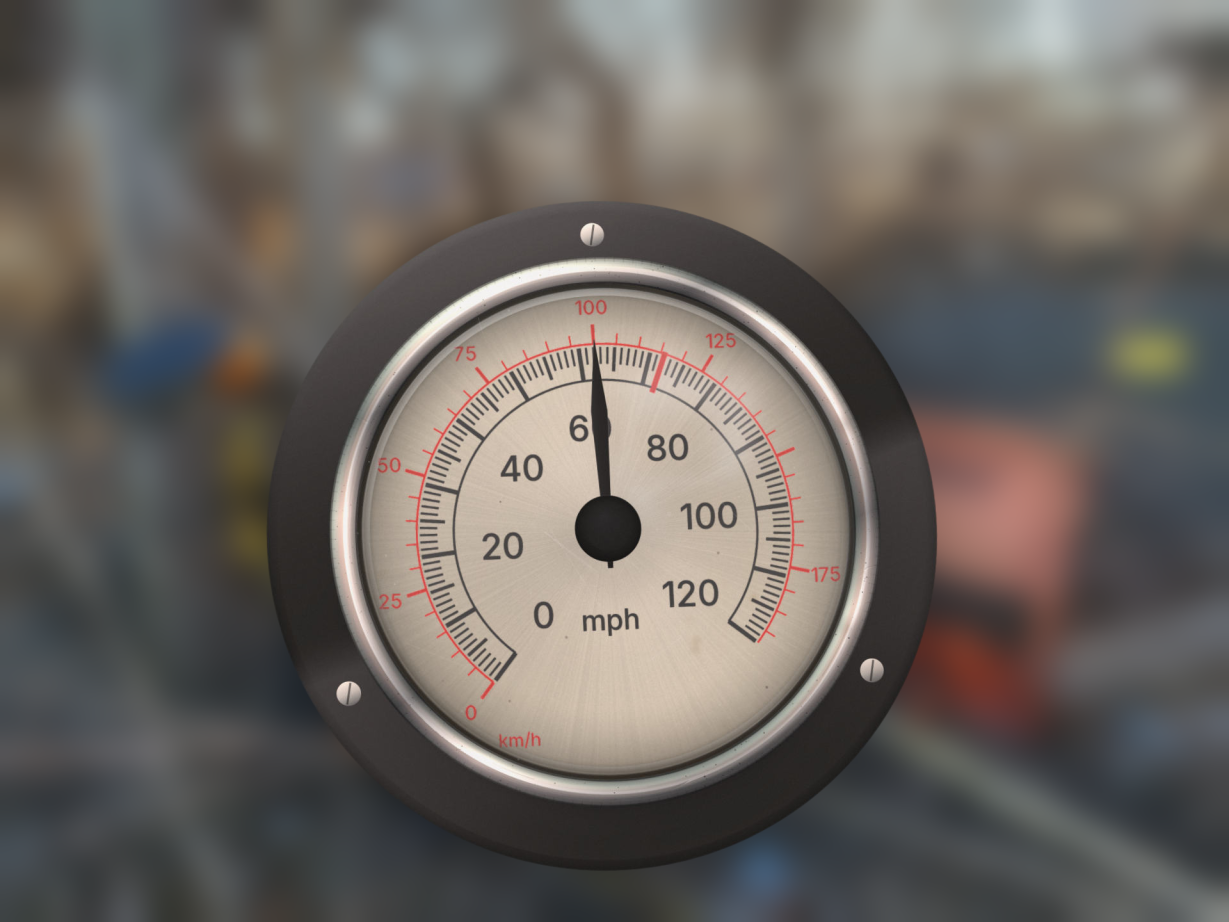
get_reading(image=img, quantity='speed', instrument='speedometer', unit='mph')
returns 62 mph
